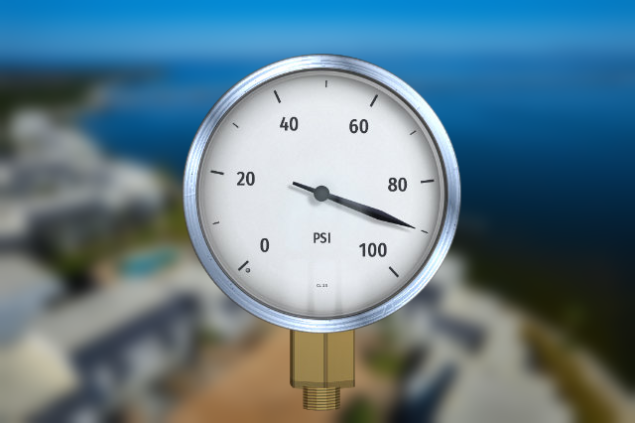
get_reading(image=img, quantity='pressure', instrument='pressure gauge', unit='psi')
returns 90 psi
